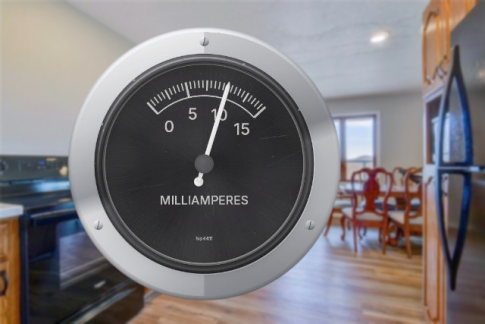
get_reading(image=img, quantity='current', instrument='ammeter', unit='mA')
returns 10 mA
